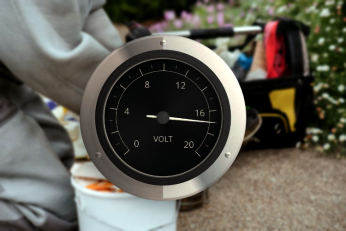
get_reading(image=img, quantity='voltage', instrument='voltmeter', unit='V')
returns 17 V
